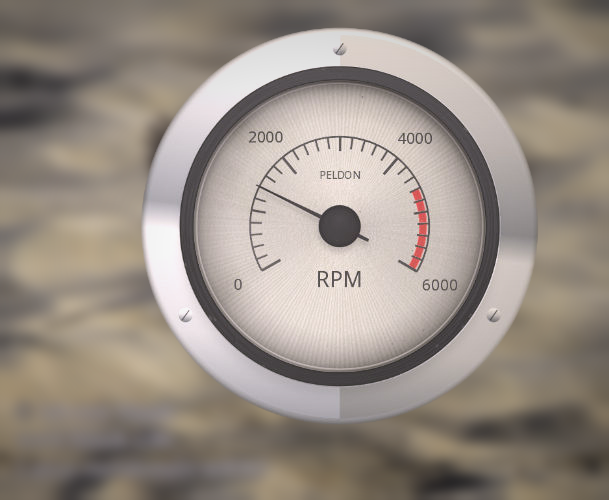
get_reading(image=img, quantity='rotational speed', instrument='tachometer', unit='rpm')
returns 1400 rpm
